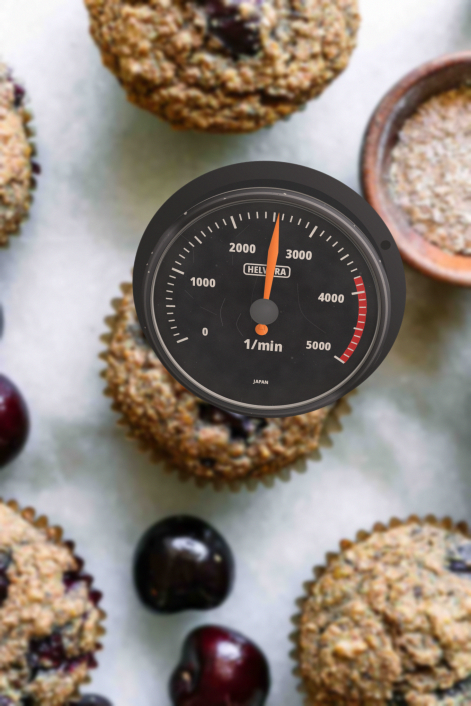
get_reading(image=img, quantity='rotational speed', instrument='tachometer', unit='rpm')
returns 2550 rpm
